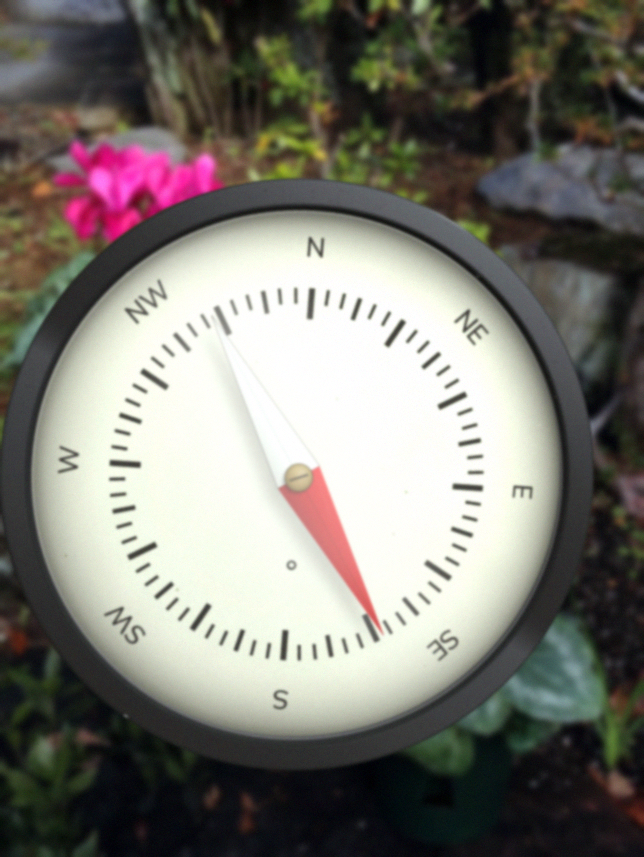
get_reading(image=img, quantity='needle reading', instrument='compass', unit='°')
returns 147.5 °
